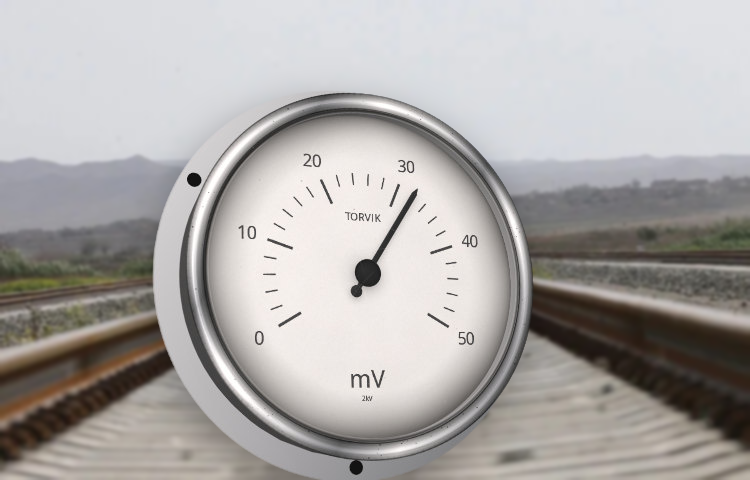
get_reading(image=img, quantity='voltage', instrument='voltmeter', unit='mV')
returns 32 mV
